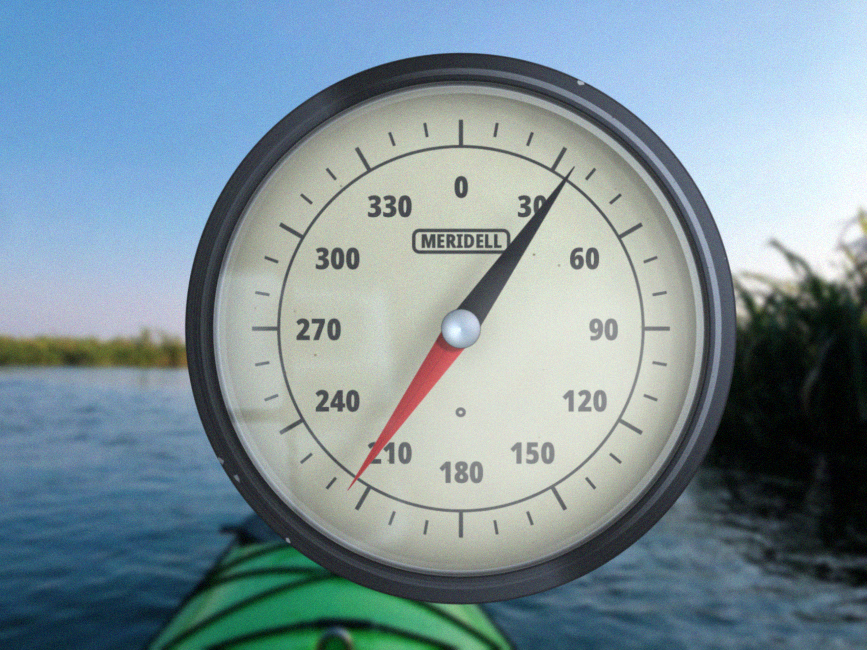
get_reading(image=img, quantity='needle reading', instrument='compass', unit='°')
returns 215 °
